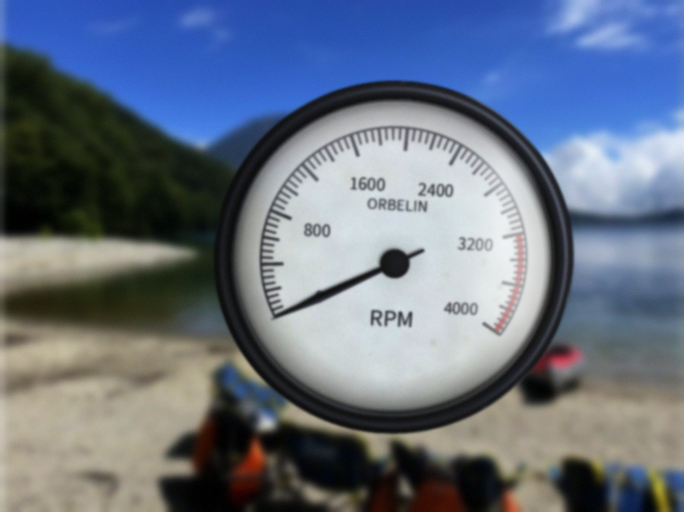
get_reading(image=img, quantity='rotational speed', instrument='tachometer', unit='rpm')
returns 0 rpm
